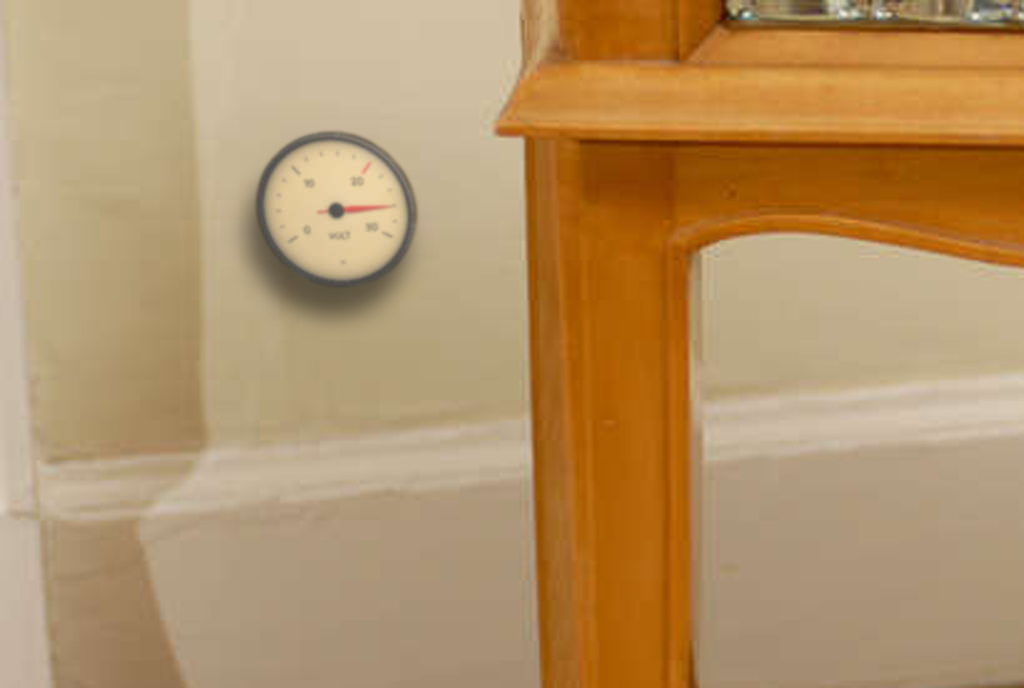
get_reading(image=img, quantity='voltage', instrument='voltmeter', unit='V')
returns 26 V
